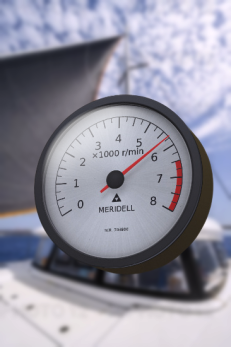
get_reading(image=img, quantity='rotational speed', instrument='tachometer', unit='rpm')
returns 5750 rpm
